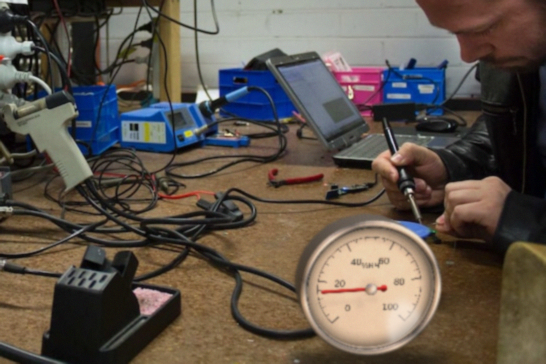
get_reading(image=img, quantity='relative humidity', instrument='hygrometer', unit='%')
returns 16 %
